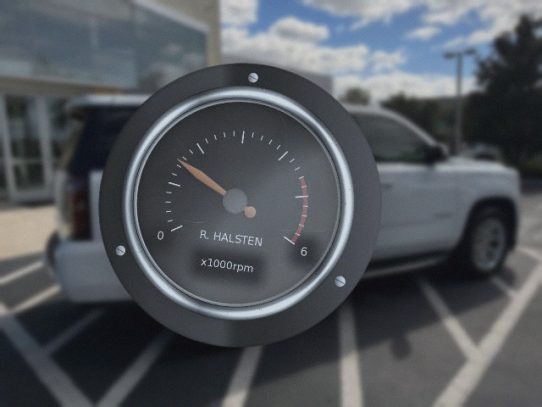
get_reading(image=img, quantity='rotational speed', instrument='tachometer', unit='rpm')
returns 1500 rpm
